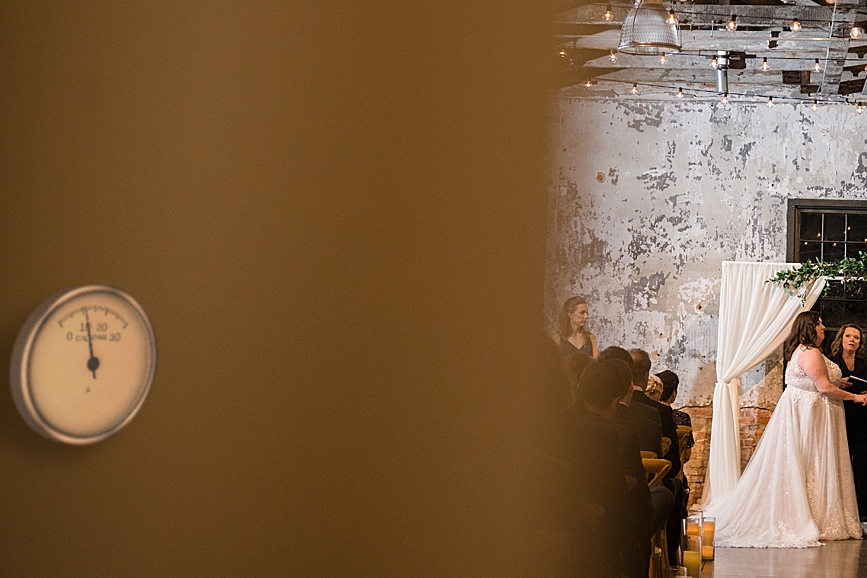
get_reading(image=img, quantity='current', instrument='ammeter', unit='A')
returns 10 A
